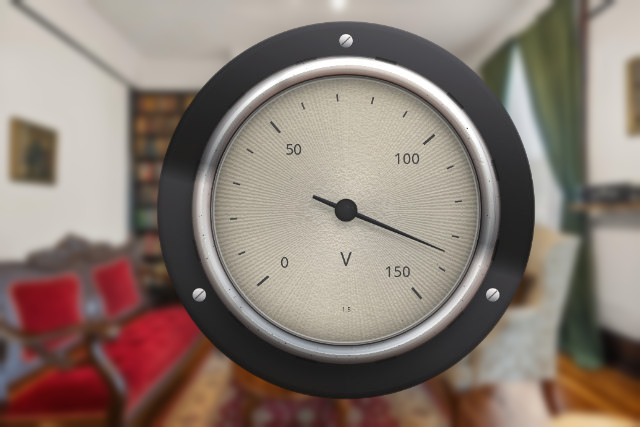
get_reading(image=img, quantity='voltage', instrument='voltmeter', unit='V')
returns 135 V
